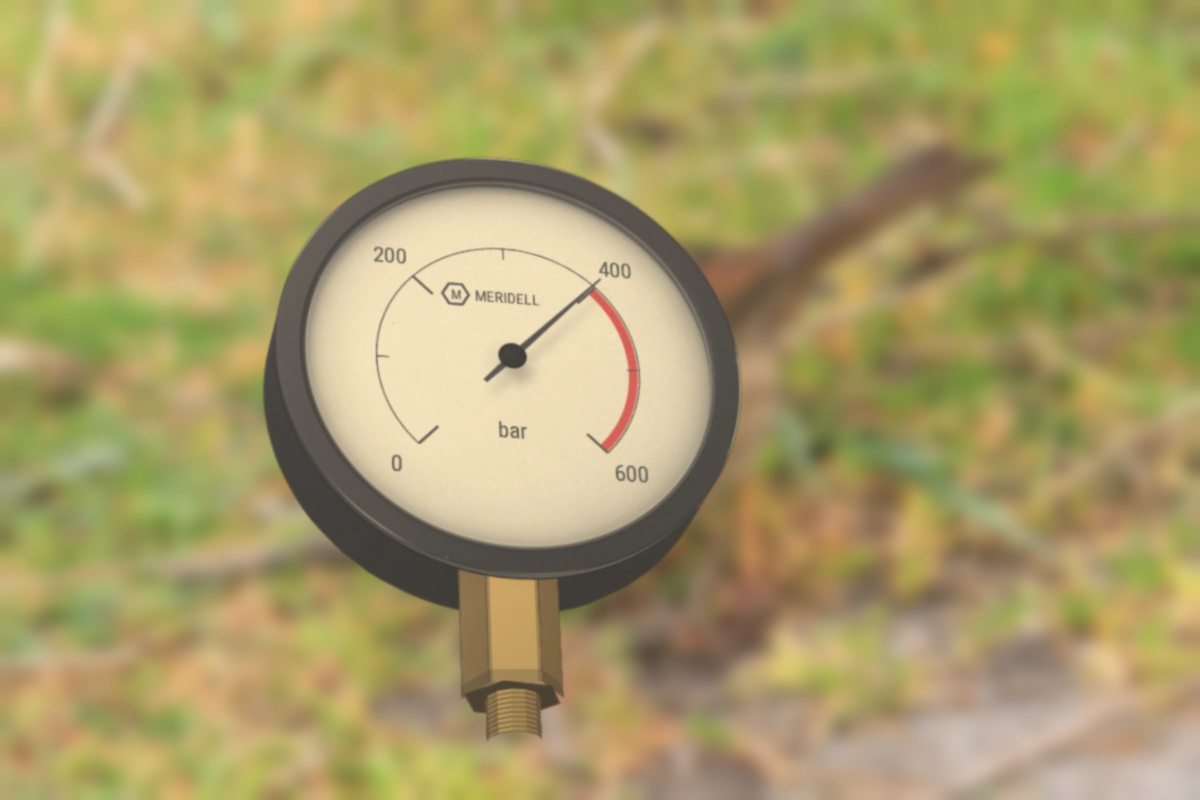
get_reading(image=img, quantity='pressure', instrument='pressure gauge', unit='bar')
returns 400 bar
